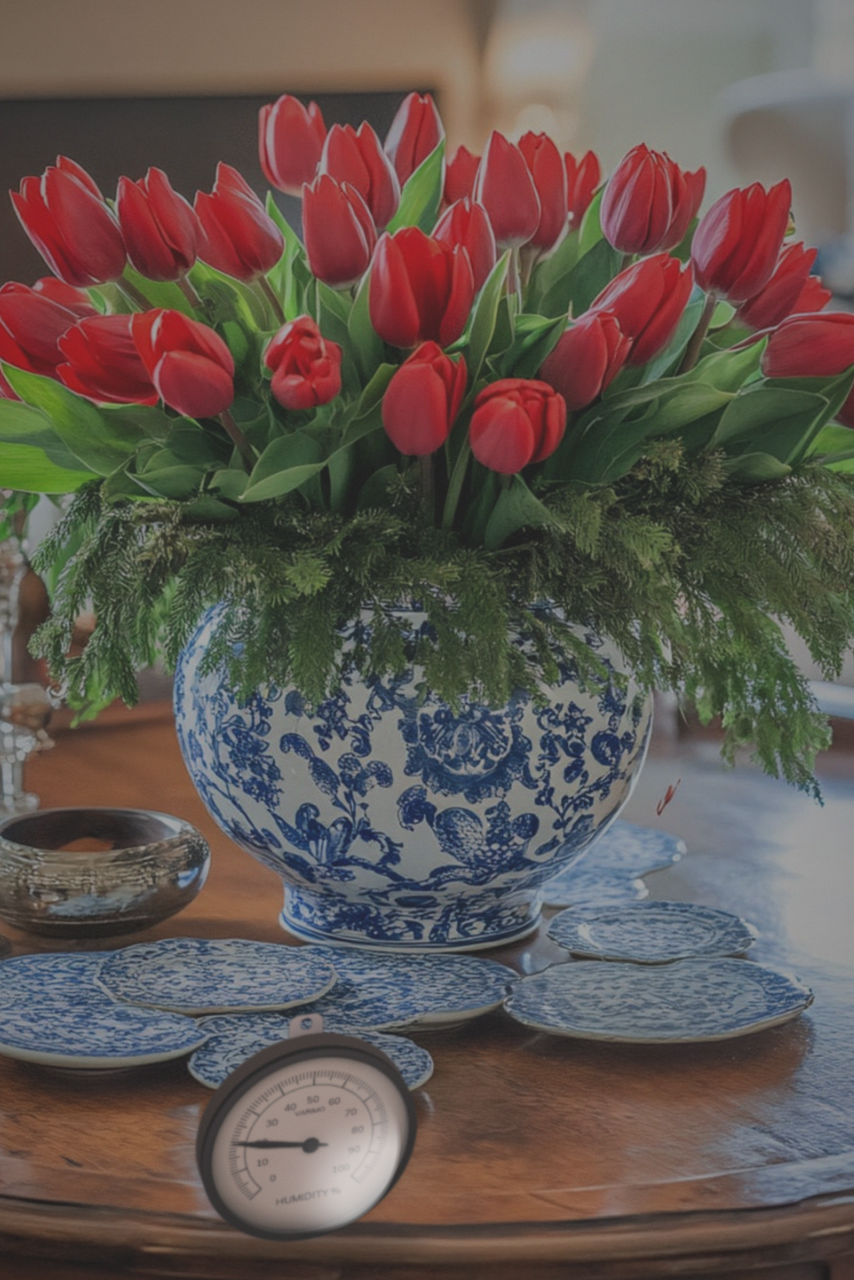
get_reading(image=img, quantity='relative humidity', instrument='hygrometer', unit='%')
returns 20 %
